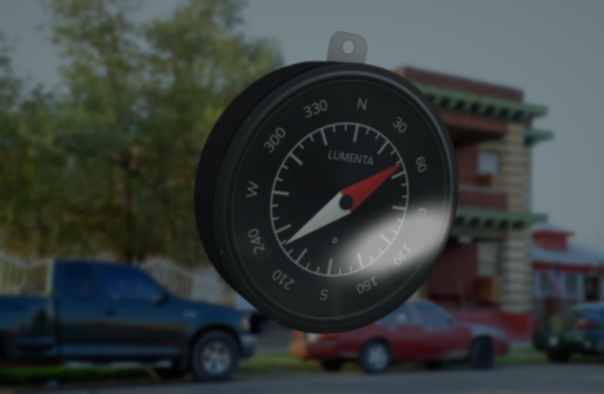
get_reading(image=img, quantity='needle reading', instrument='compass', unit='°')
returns 50 °
